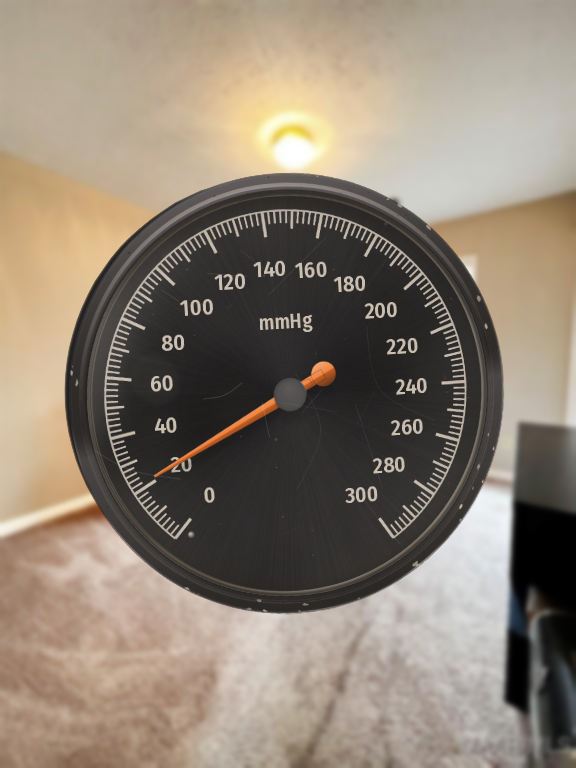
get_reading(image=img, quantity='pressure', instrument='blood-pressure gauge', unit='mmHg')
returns 22 mmHg
